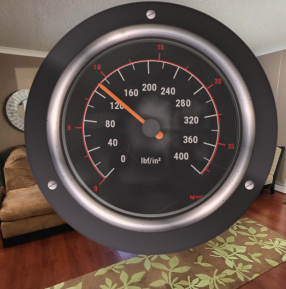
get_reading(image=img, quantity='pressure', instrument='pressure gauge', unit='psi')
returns 130 psi
